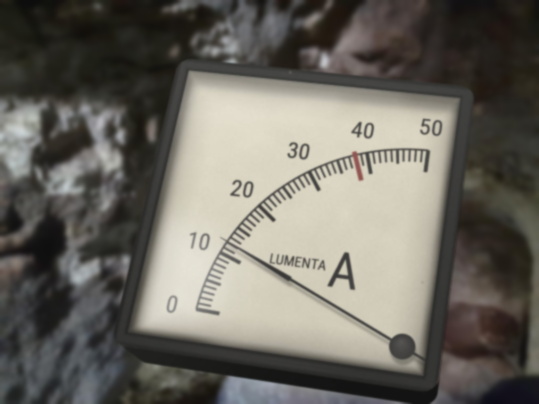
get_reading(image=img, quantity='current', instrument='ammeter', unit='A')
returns 12 A
